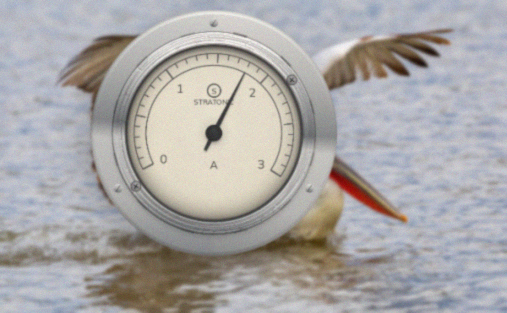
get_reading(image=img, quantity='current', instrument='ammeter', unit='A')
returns 1.8 A
